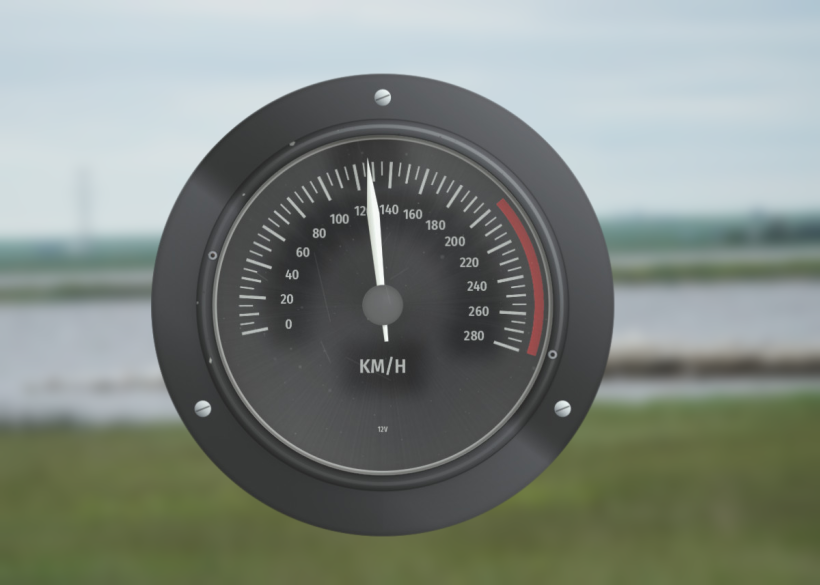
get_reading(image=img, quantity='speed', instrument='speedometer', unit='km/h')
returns 127.5 km/h
